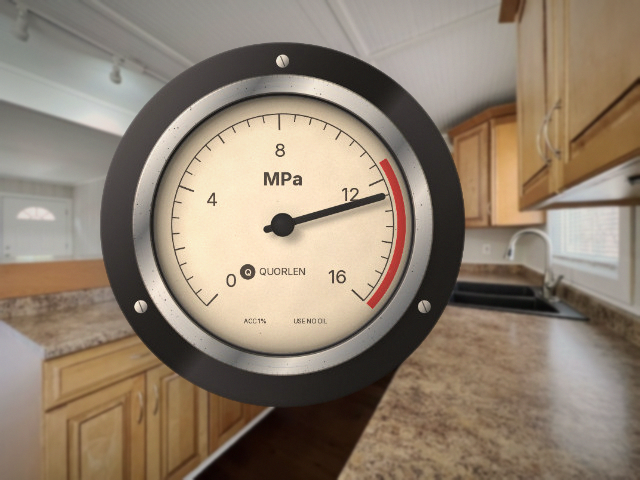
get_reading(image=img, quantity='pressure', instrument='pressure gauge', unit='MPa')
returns 12.5 MPa
